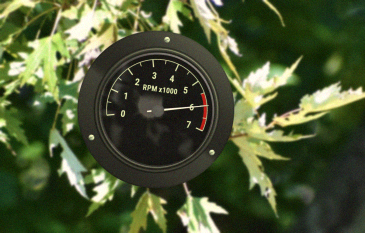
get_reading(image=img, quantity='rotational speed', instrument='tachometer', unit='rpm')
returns 6000 rpm
